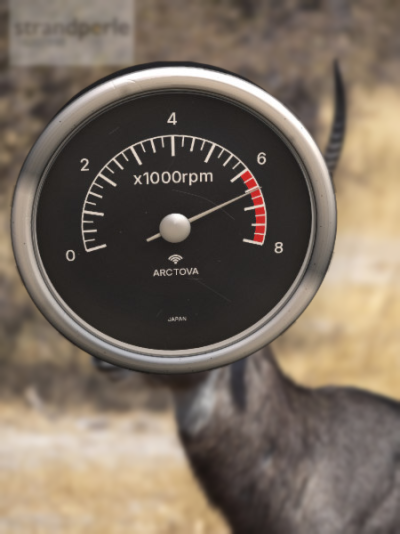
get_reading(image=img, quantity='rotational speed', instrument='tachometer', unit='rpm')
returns 6500 rpm
